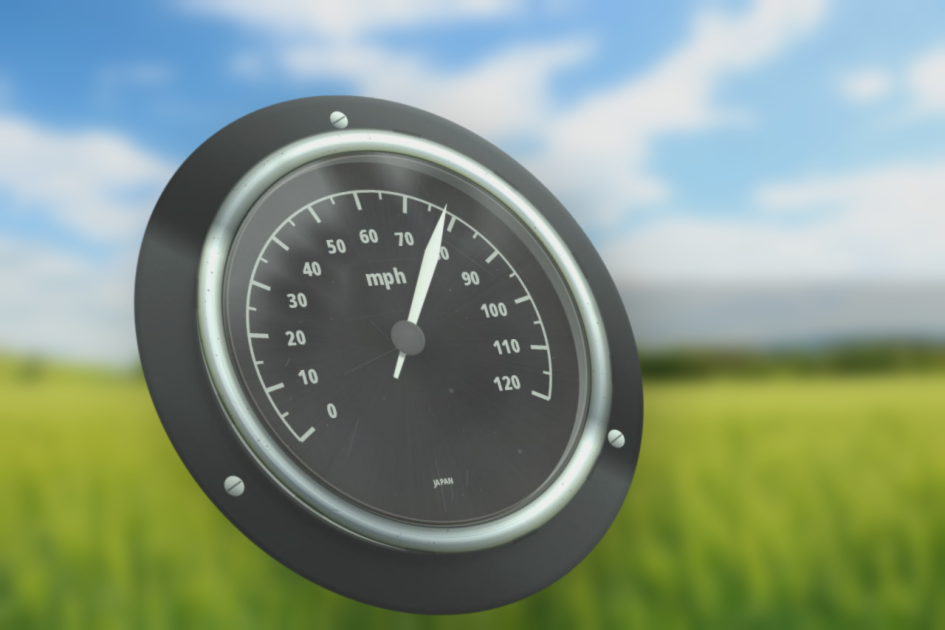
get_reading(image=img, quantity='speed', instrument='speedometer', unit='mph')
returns 77.5 mph
